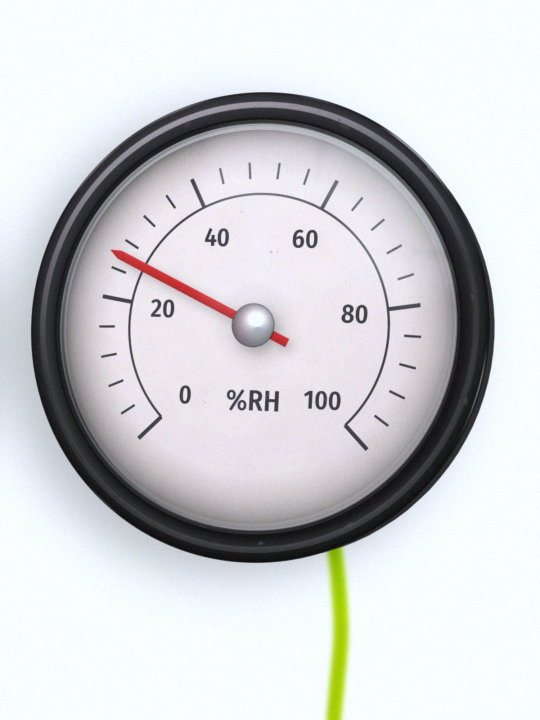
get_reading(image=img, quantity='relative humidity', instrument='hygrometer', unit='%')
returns 26 %
